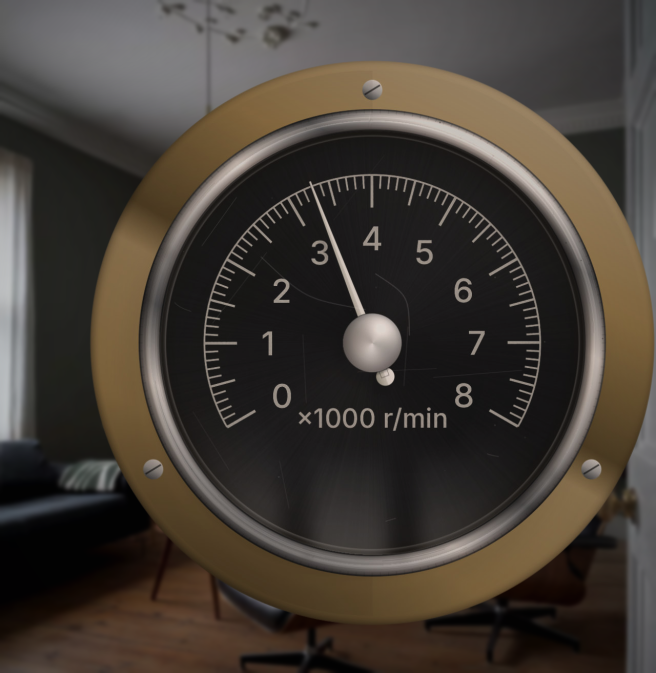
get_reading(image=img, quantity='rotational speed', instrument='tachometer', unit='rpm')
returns 3300 rpm
